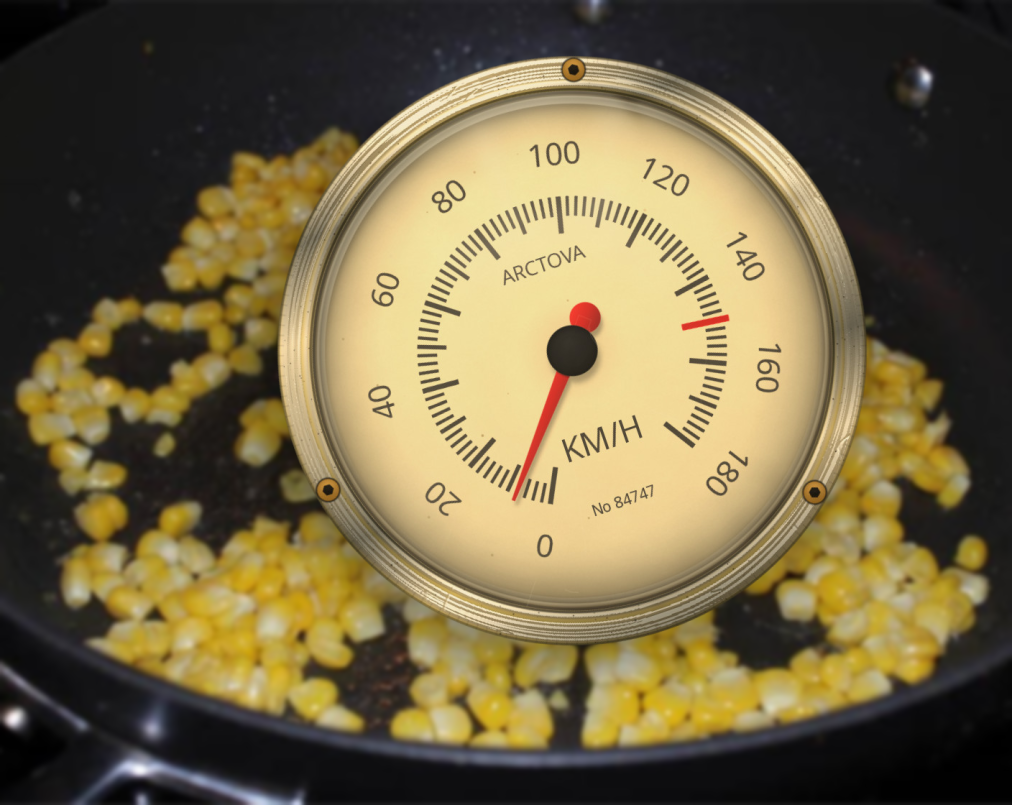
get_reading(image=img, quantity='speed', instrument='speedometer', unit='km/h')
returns 8 km/h
